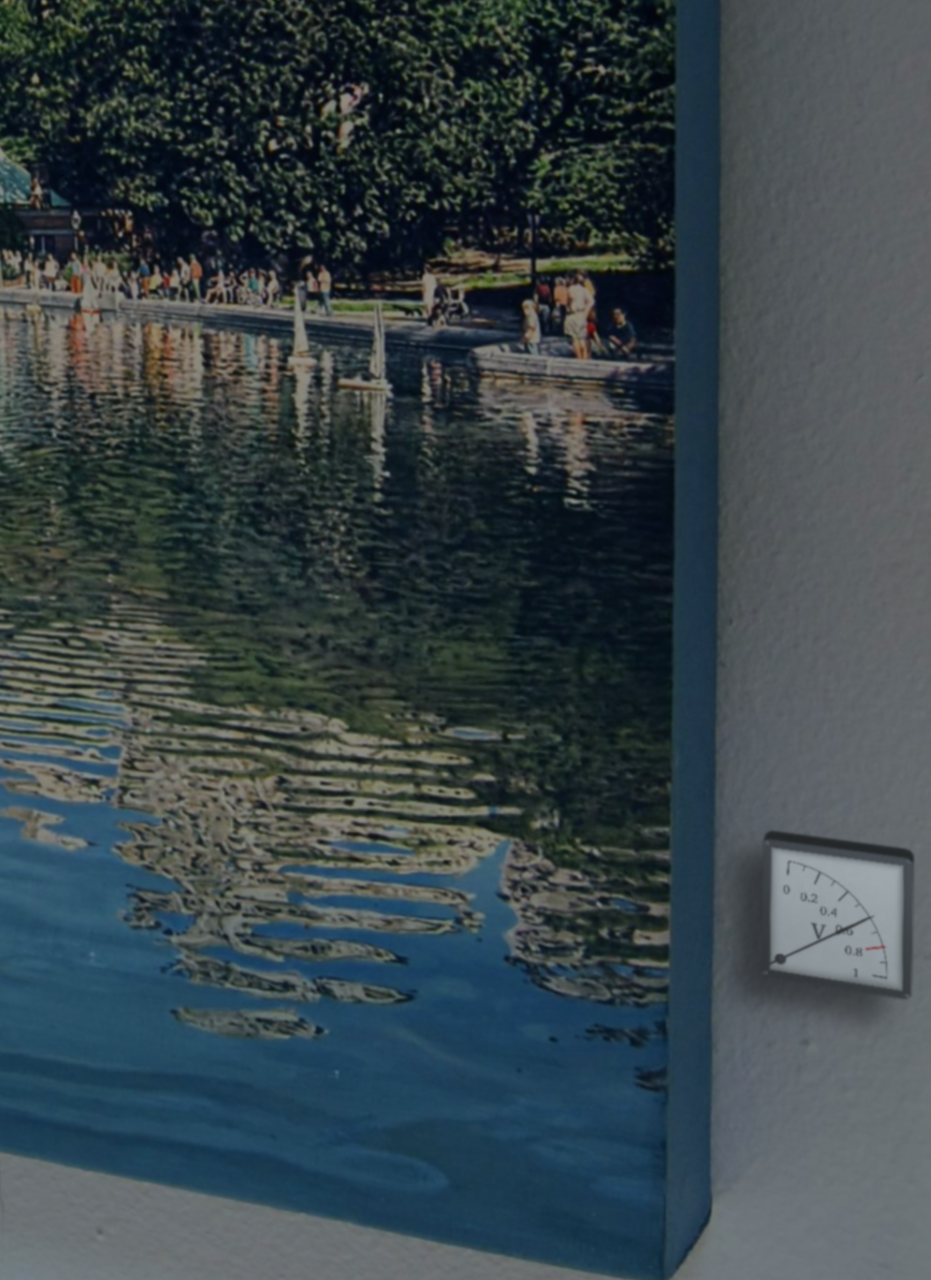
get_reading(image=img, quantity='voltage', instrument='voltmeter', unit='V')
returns 0.6 V
